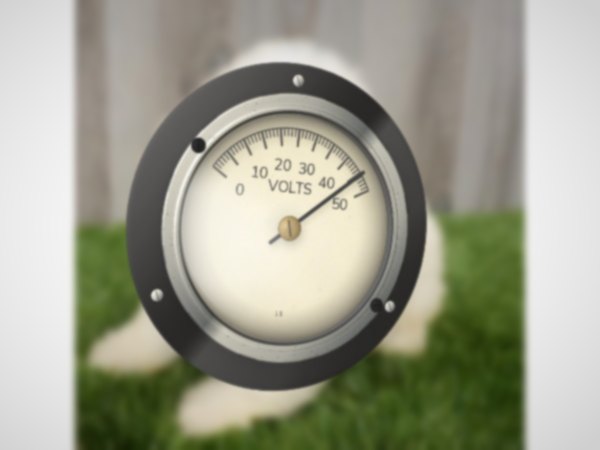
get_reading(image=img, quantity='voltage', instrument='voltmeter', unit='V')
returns 45 V
